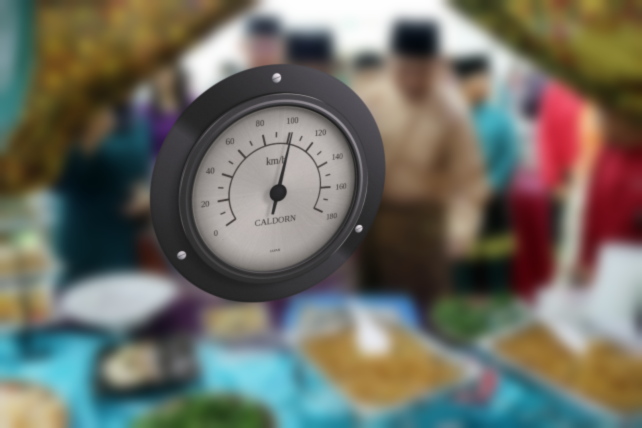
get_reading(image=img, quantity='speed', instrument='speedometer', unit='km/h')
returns 100 km/h
